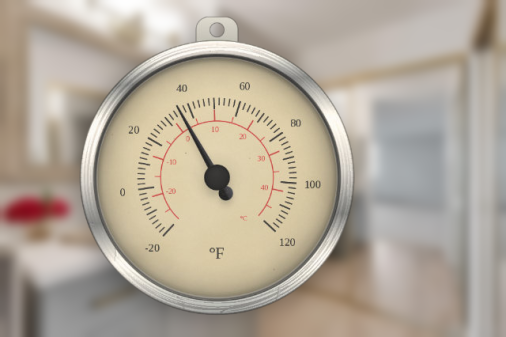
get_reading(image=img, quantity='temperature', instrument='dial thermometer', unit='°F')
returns 36 °F
